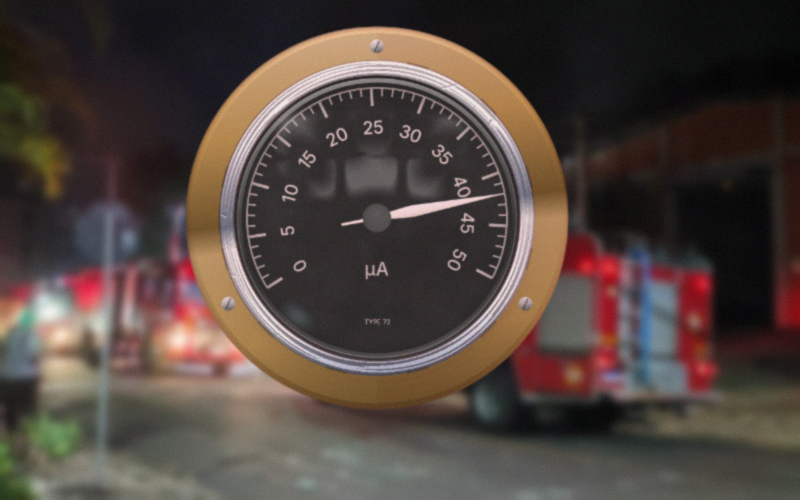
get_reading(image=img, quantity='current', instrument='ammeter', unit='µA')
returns 42 µA
